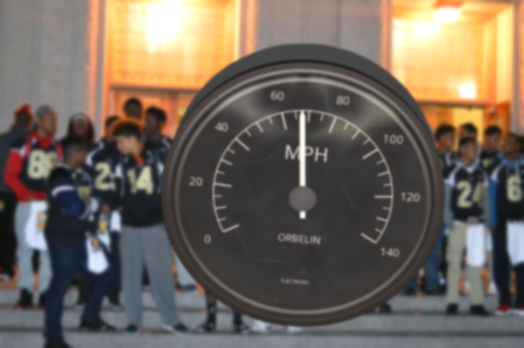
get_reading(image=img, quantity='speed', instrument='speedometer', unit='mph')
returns 67.5 mph
